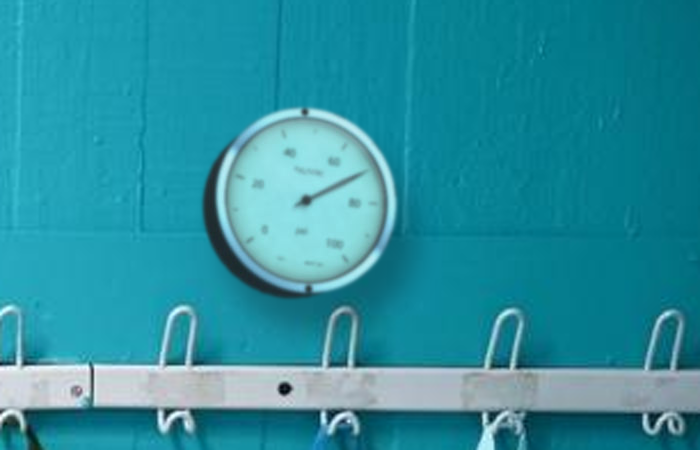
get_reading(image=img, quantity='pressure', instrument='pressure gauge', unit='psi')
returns 70 psi
